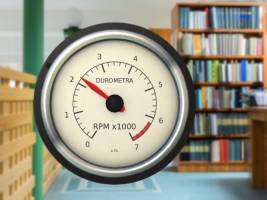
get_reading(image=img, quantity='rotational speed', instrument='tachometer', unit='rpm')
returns 2200 rpm
